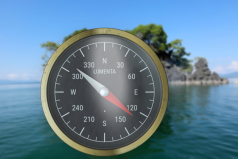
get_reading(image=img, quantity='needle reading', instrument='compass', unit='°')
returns 130 °
